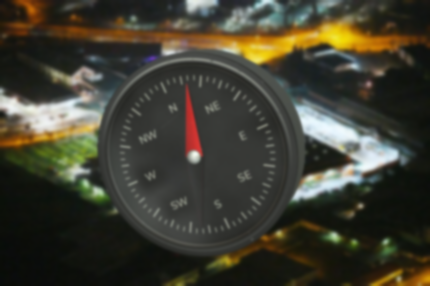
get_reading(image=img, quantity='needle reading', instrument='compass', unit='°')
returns 20 °
